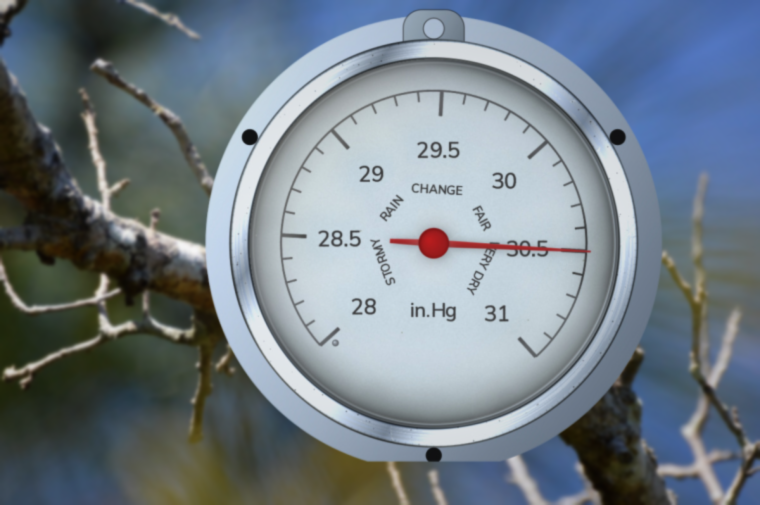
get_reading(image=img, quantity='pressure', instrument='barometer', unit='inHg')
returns 30.5 inHg
